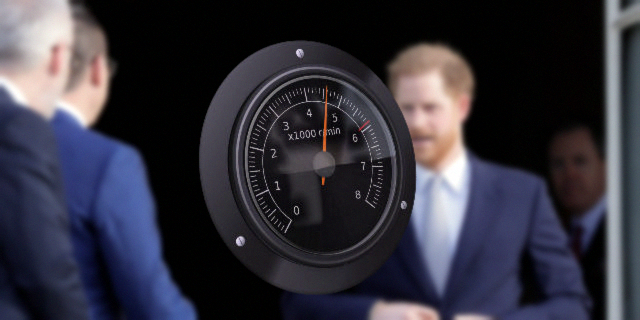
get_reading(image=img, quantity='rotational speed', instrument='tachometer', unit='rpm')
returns 4500 rpm
